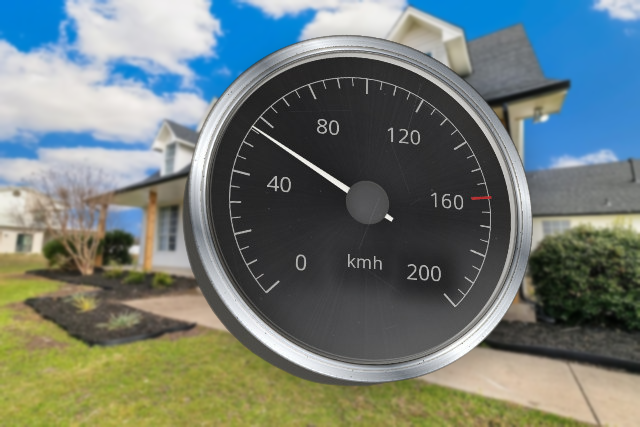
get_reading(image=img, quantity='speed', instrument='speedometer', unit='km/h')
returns 55 km/h
